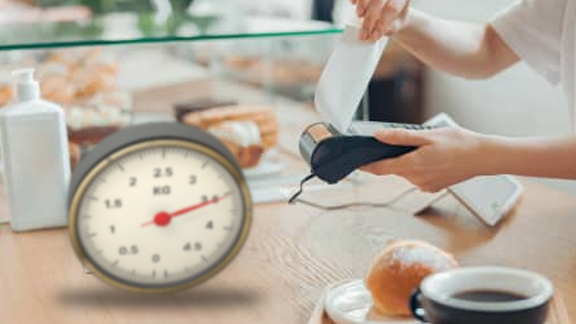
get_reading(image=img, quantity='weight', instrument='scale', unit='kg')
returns 3.5 kg
